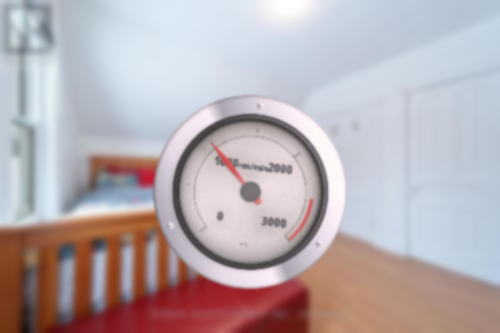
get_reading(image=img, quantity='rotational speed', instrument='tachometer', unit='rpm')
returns 1000 rpm
